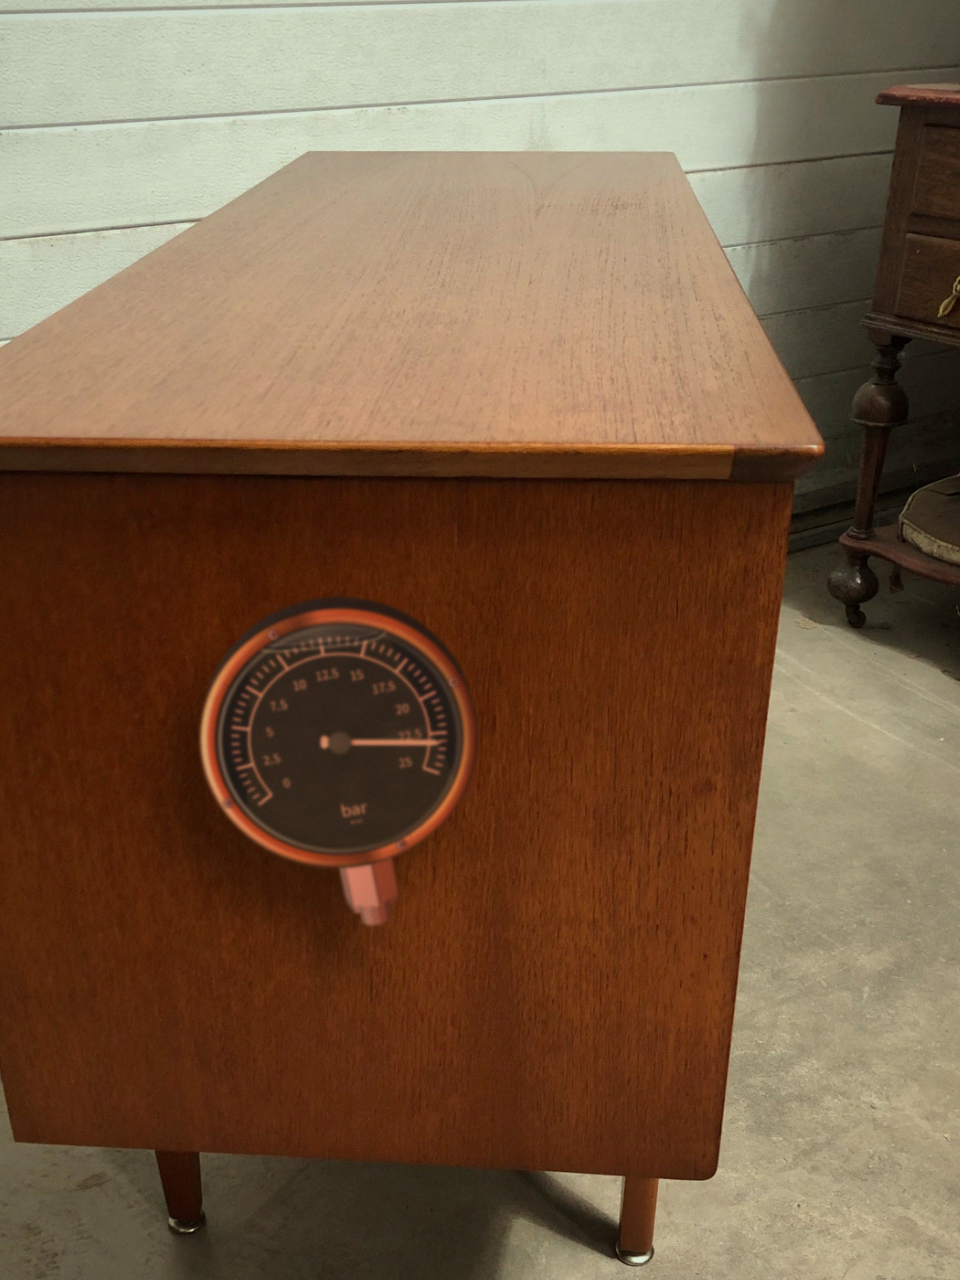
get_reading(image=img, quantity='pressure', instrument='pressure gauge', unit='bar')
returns 23 bar
